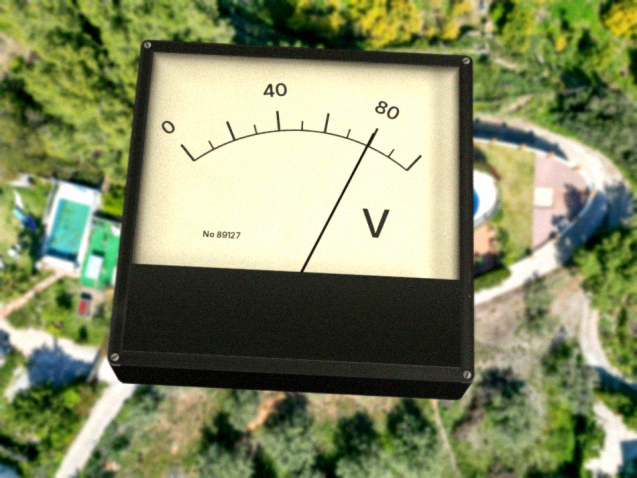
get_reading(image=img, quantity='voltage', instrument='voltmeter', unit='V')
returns 80 V
